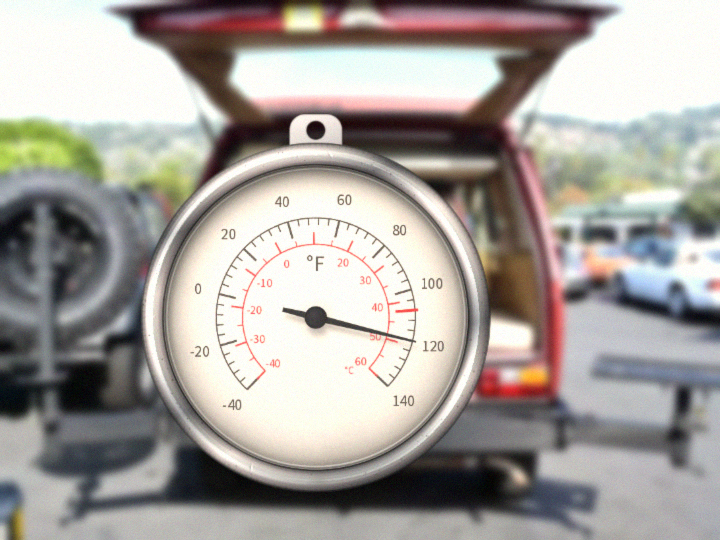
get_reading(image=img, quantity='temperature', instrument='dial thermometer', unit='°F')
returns 120 °F
